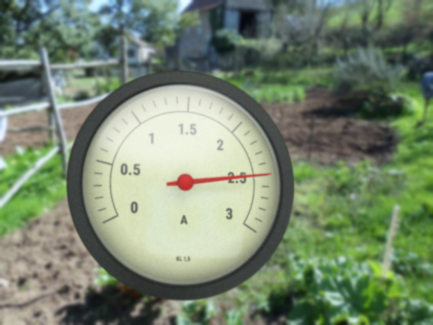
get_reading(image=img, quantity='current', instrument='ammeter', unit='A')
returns 2.5 A
